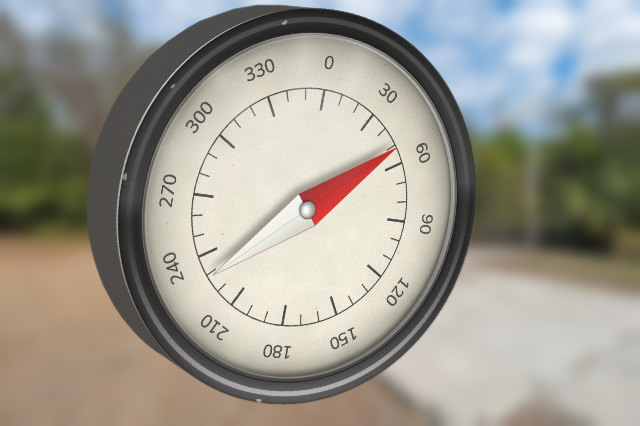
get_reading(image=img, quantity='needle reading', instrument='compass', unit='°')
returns 50 °
